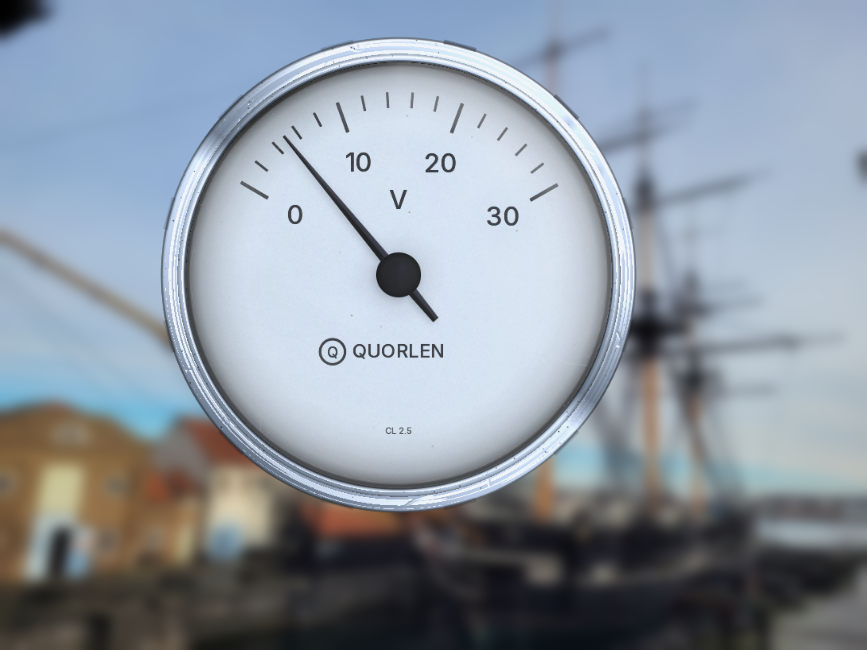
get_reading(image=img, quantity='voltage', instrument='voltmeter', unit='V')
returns 5 V
